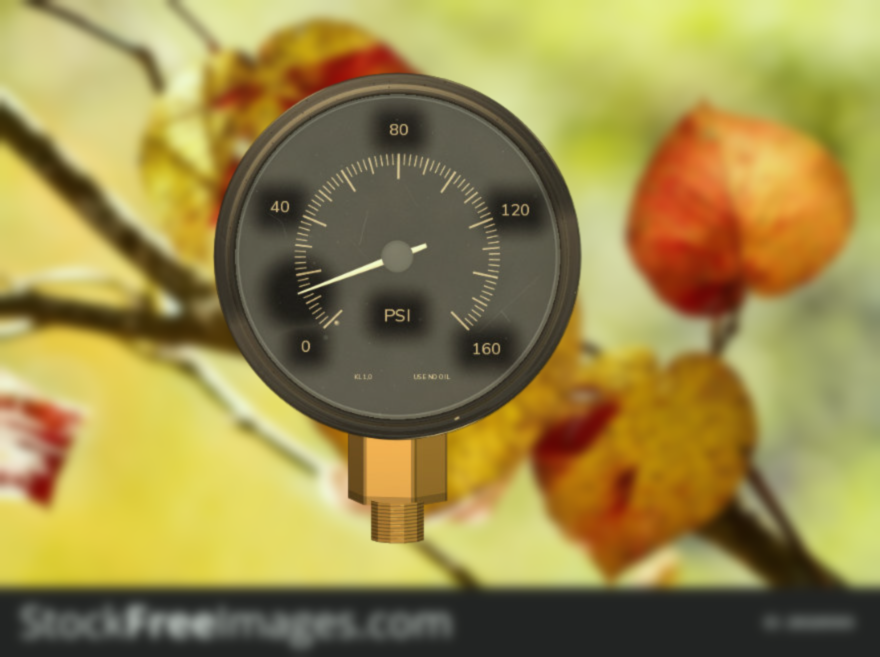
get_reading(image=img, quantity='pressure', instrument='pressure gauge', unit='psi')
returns 14 psi
